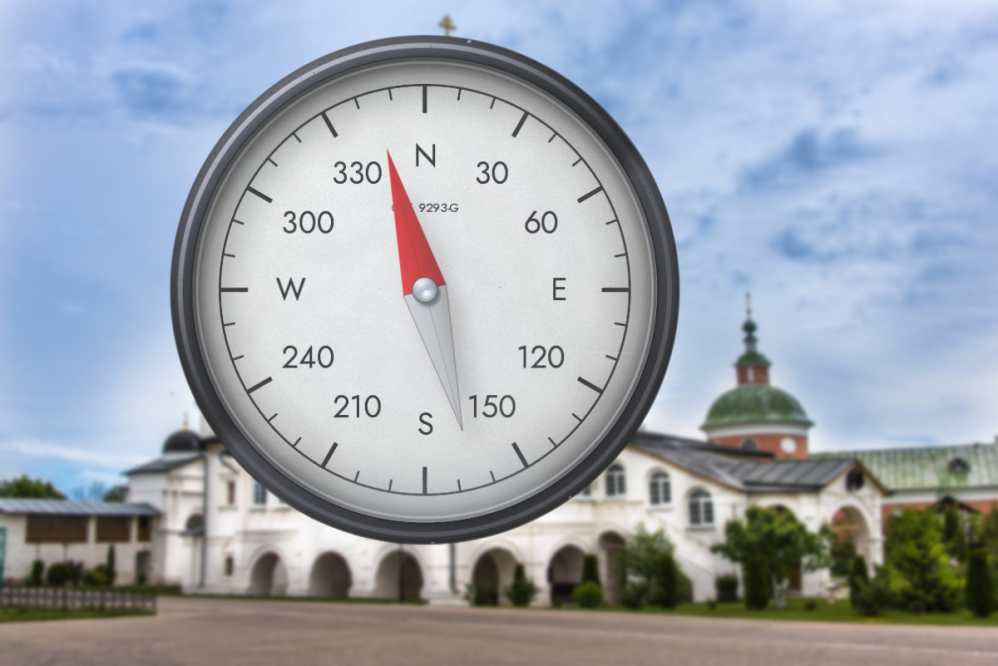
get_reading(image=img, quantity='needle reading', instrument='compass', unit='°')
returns 345 °
